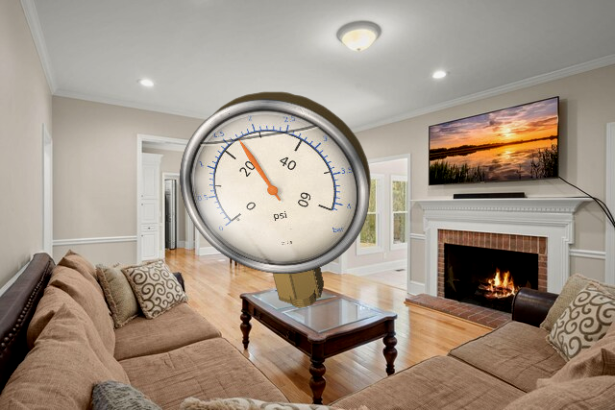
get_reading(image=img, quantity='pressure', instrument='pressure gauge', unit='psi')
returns 25 psi
